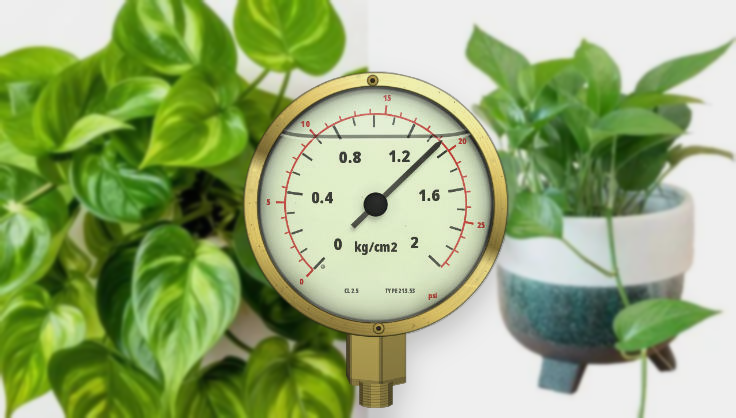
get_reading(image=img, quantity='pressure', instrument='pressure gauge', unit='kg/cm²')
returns 1.35 kg/cm²
